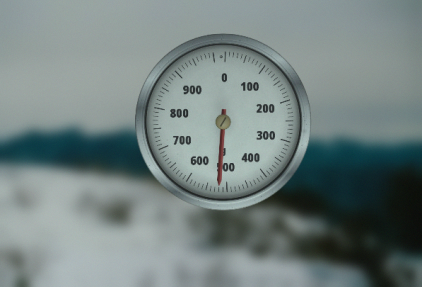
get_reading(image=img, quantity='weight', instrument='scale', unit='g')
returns 520 g
